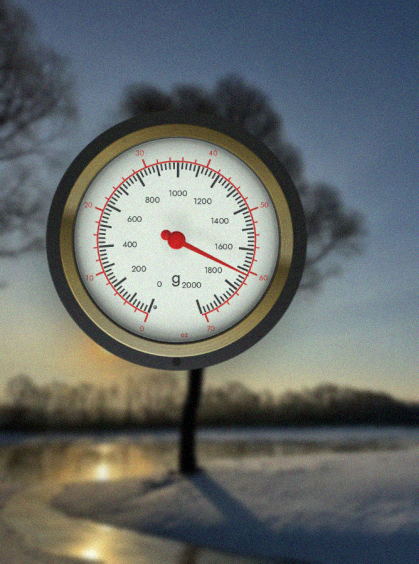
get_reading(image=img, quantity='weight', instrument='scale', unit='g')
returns 1720 g
